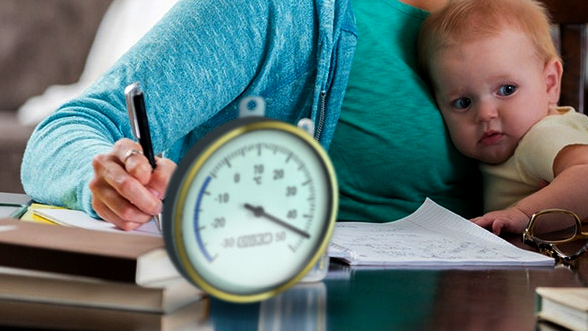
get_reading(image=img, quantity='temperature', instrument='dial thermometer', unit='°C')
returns 45 °C
